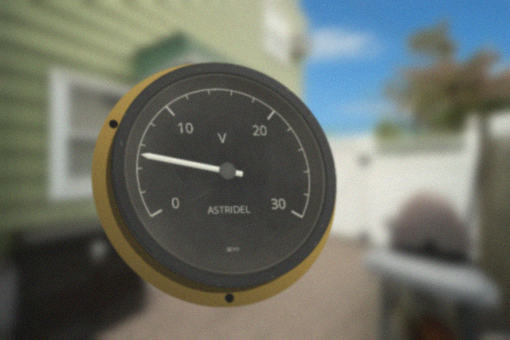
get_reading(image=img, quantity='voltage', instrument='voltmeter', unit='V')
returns 5 V
